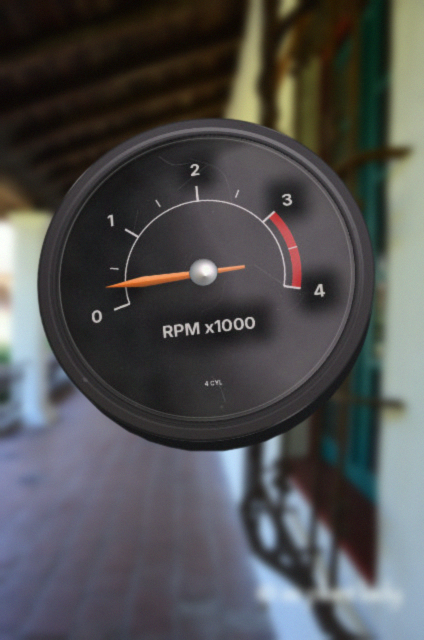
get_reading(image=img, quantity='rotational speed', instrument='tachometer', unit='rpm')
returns 250 rpm
